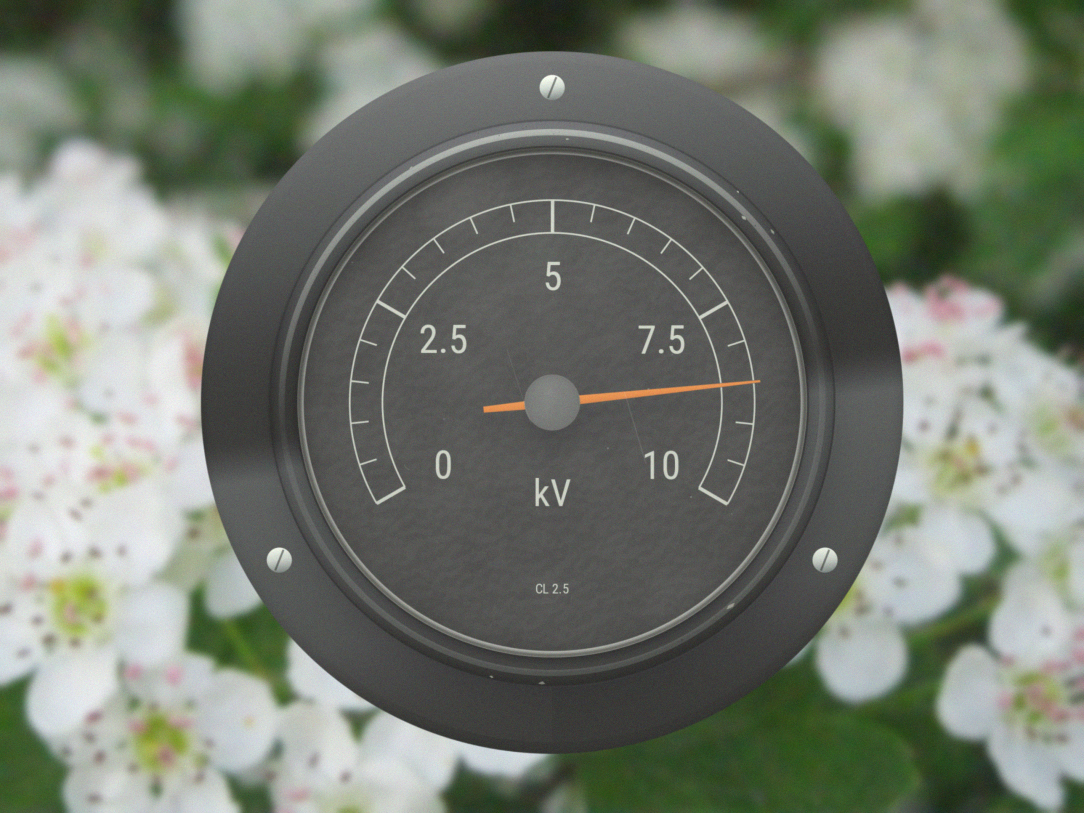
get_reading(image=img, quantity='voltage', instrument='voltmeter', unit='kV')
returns 8.5 kV
